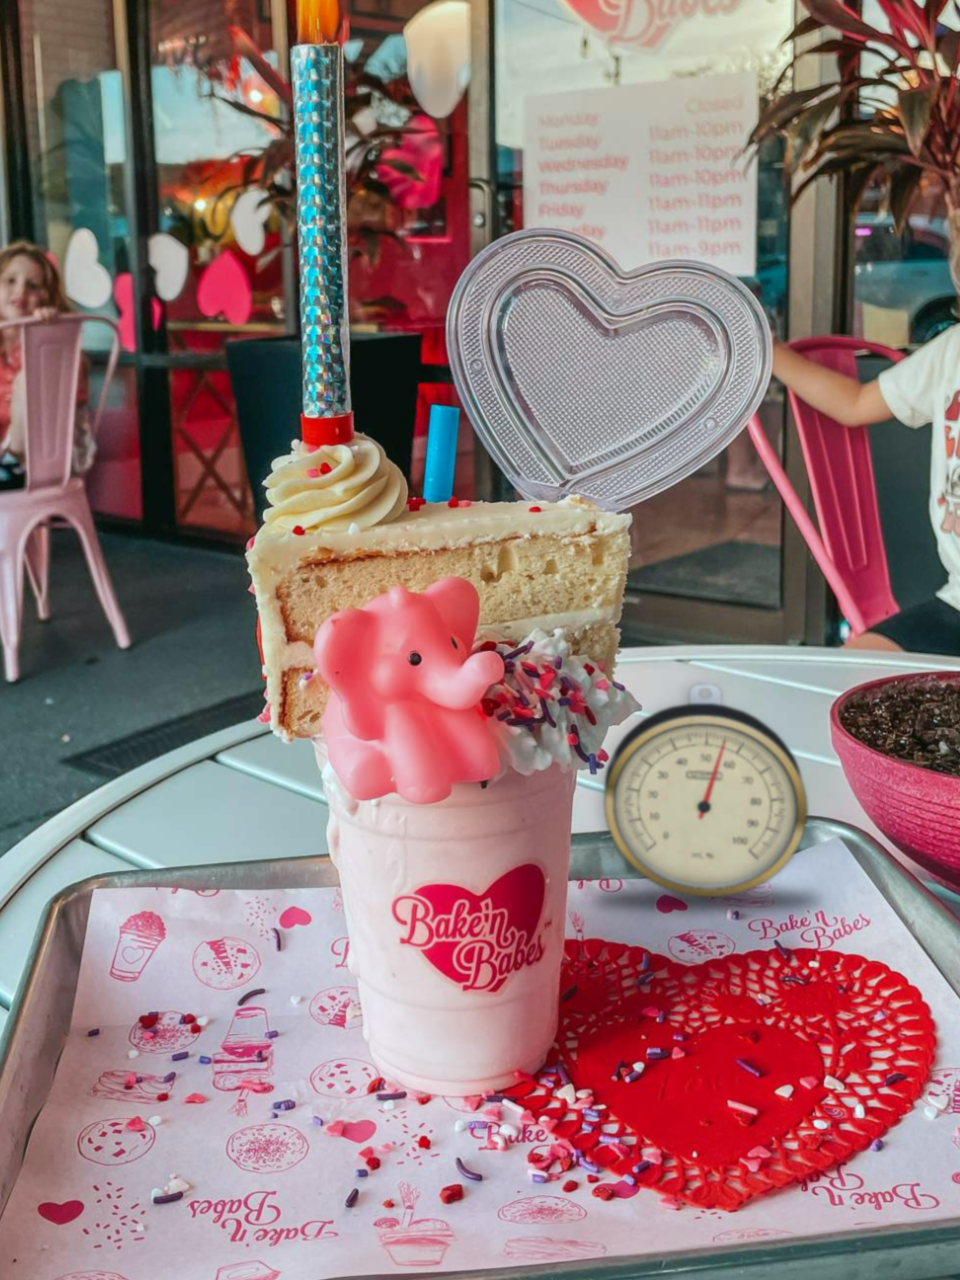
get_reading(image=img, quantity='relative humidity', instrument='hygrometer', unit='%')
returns 55 %
